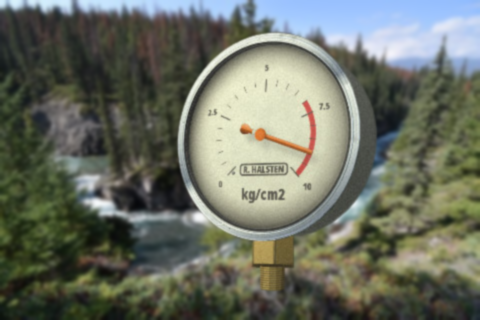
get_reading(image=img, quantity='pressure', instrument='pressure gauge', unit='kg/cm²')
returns 9 kg/cm²
